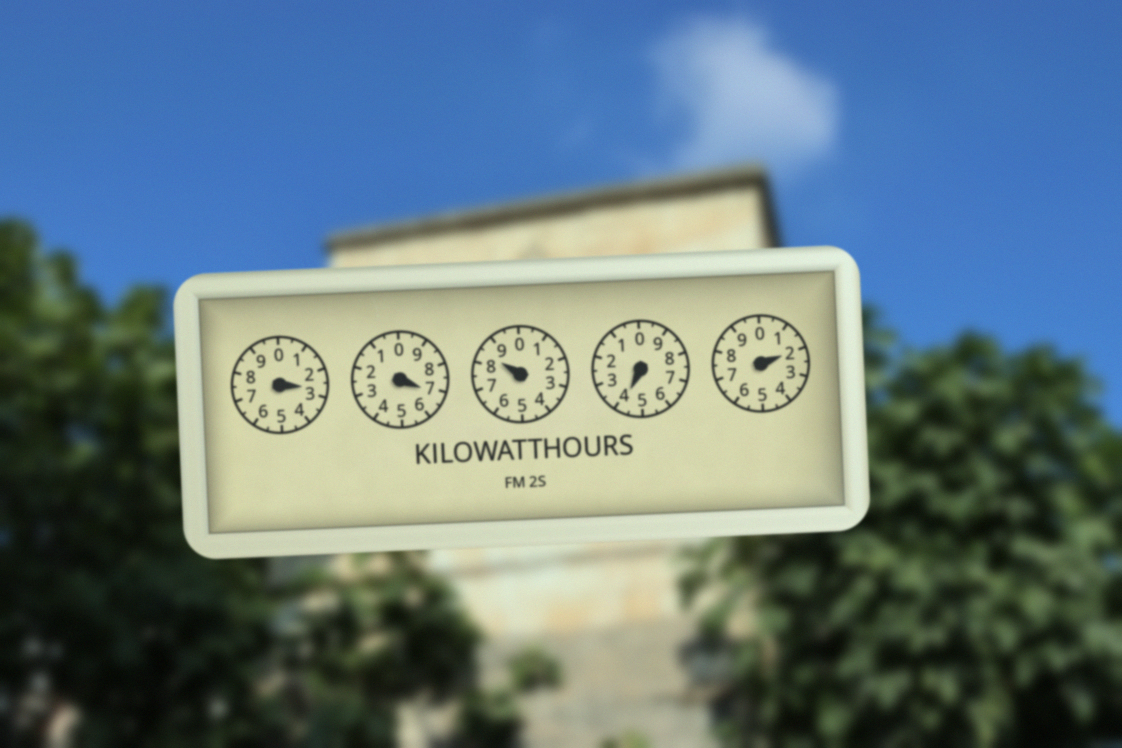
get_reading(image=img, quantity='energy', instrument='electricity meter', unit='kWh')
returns 26842 kWh
